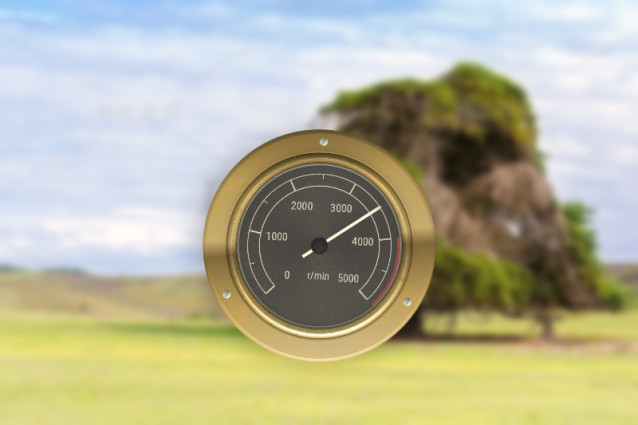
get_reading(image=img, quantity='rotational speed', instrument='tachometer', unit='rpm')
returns 3500 rpm
